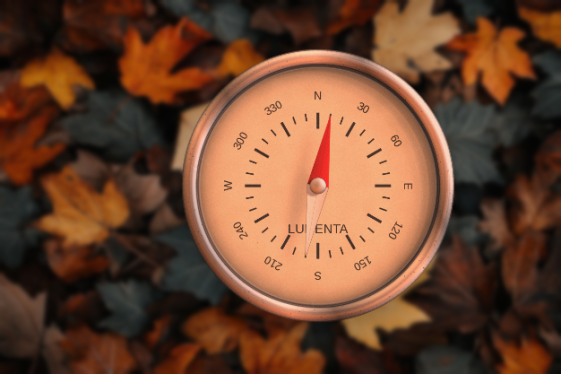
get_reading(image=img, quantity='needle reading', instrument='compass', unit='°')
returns 10 °
